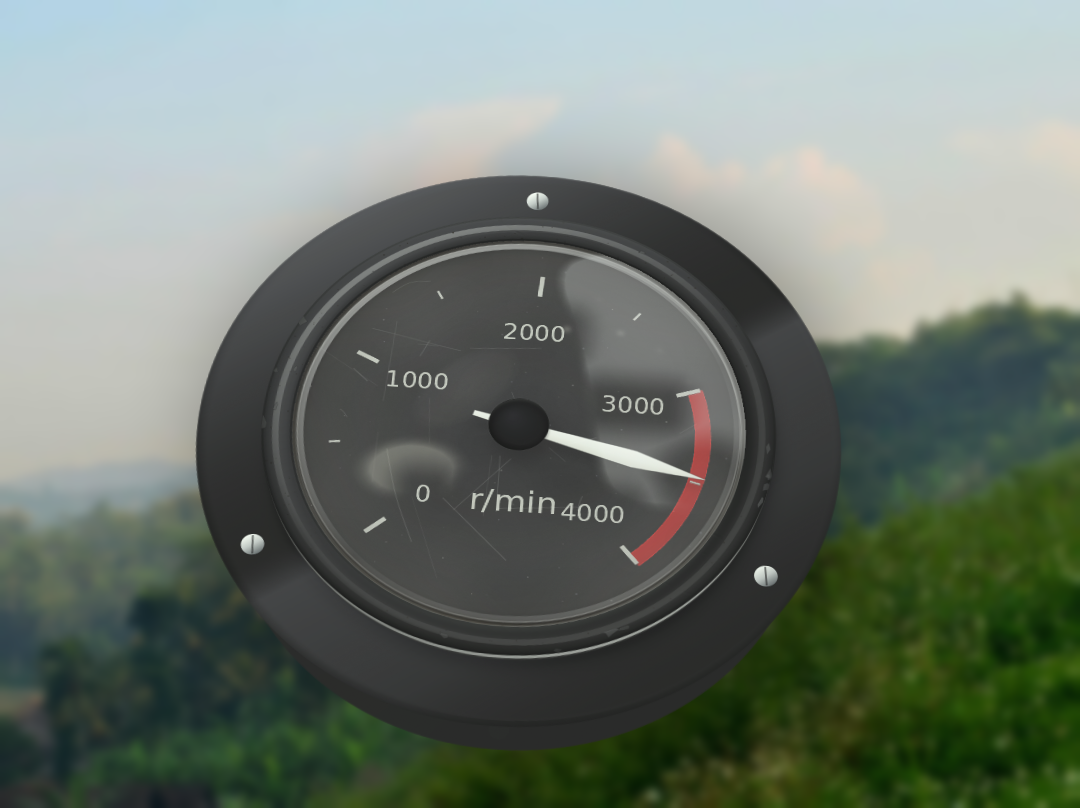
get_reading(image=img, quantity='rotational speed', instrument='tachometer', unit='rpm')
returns 3500 rpm
